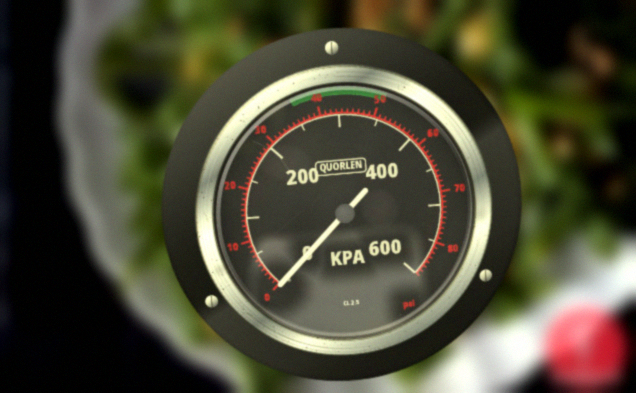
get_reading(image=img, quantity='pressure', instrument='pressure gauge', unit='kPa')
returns 0 kPa
